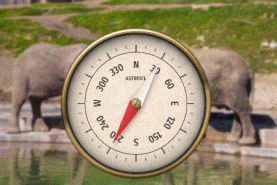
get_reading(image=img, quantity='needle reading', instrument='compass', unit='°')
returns 210 °
